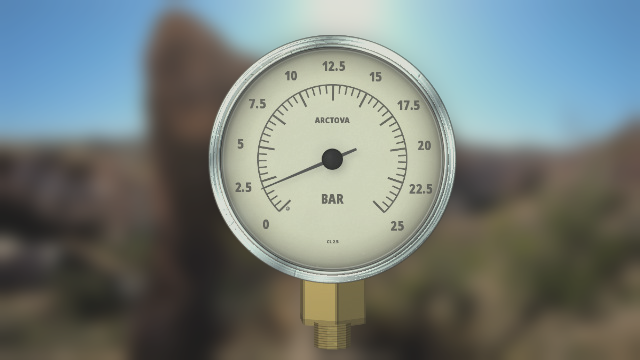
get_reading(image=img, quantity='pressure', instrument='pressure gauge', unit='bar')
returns 2 bar
